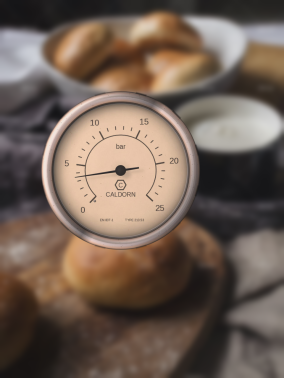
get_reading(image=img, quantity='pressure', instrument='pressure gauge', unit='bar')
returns 3.5 bar
